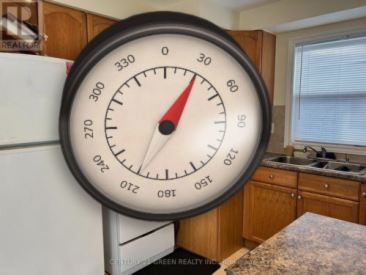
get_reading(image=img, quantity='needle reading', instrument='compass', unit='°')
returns 30 °
